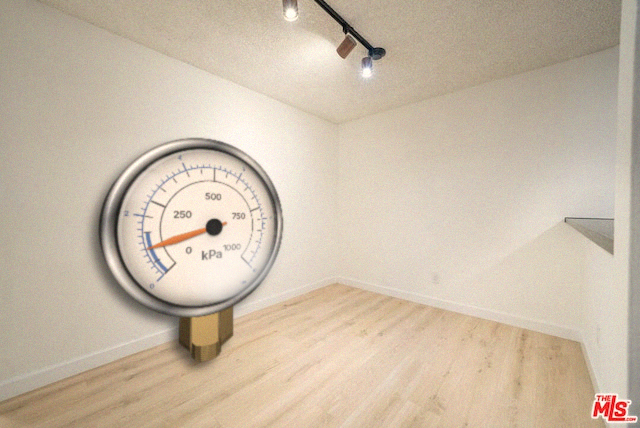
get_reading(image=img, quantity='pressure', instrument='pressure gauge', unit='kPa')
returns 100 kPa
